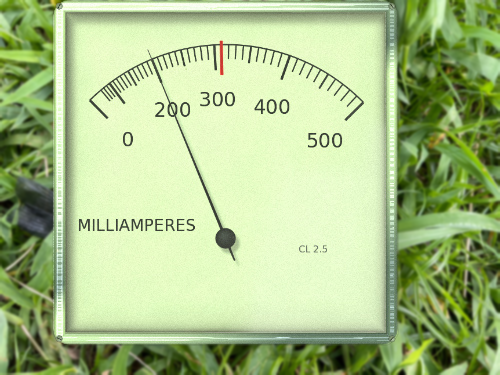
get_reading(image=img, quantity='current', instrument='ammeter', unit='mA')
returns 200 mA
